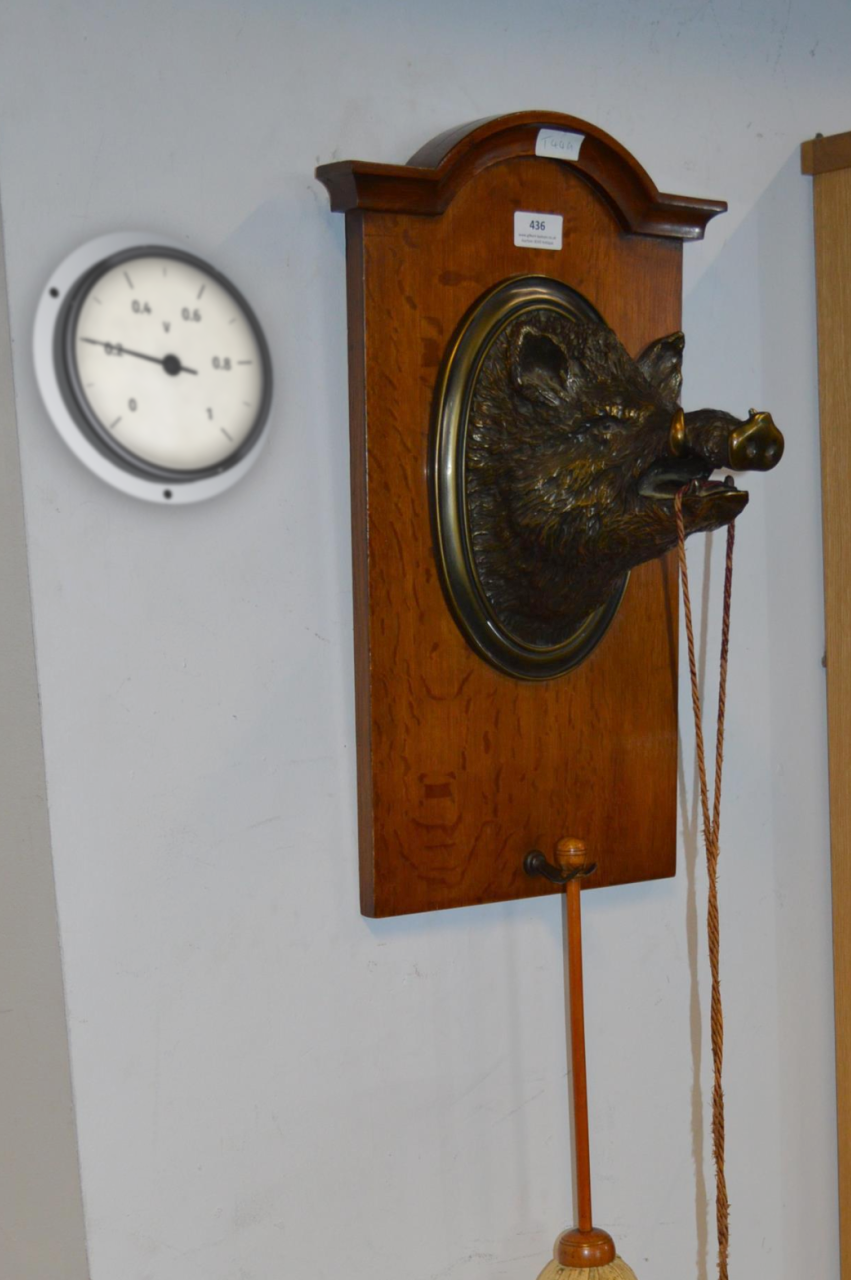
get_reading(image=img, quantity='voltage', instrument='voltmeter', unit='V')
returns 0.2 V
